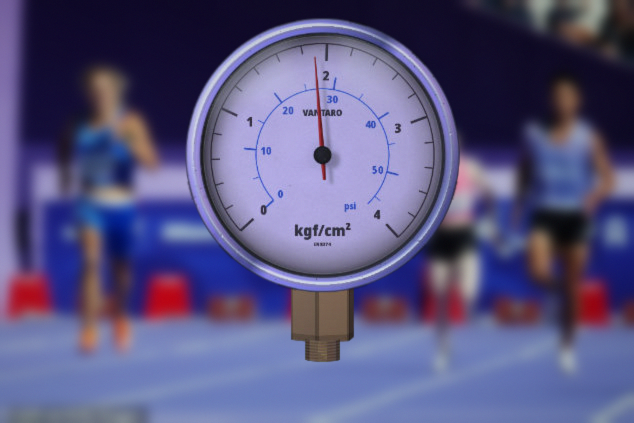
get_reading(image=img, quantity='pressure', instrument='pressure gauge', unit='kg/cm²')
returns 1.9 kg/cm²
